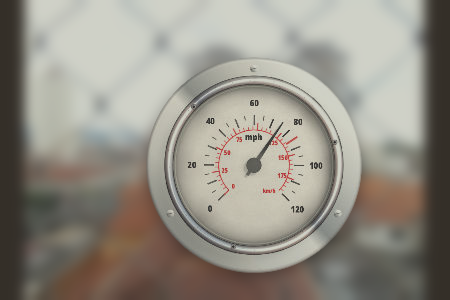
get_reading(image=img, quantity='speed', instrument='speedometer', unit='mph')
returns 75 mph
